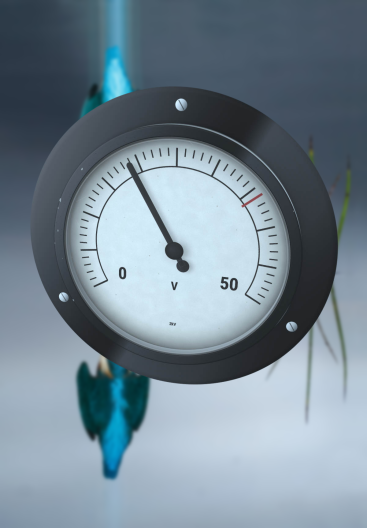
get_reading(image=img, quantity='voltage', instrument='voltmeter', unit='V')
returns 19 V
